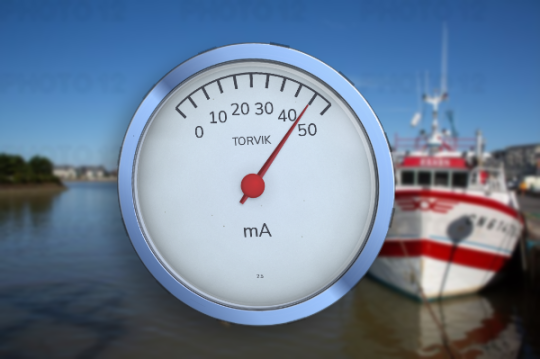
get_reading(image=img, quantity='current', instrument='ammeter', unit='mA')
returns 45 mA
